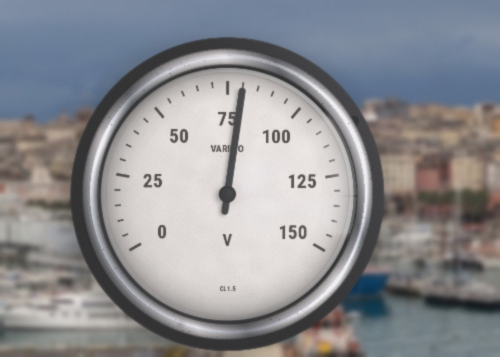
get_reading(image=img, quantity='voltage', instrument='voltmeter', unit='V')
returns 80 V
